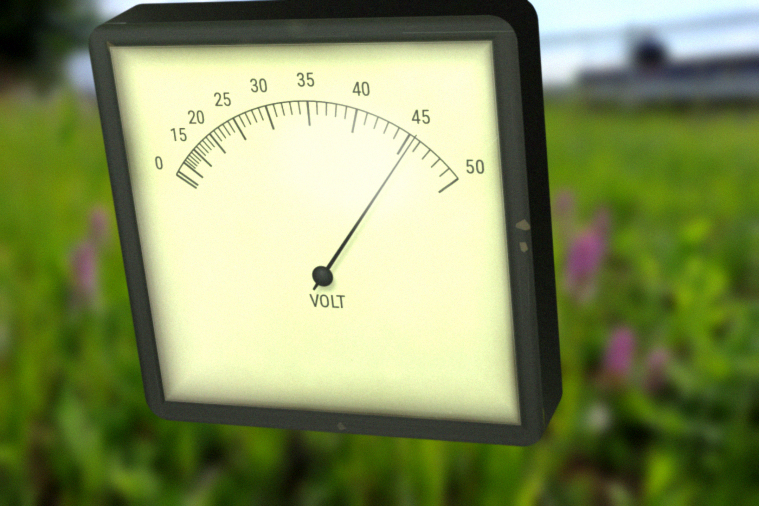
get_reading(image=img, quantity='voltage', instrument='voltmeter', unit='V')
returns 45.5 V
